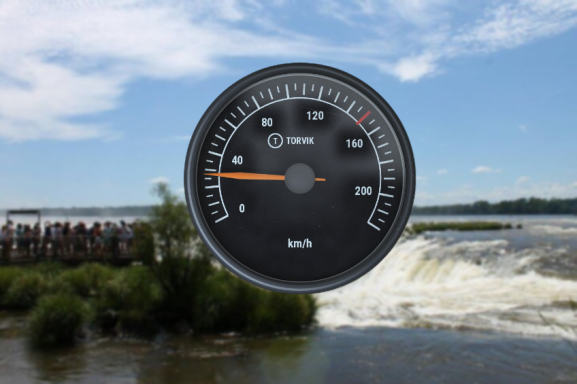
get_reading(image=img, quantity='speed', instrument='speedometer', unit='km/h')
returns 27.5 km/h
